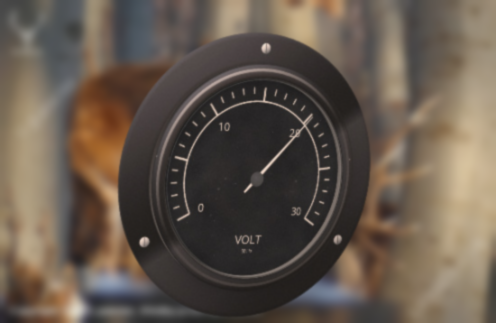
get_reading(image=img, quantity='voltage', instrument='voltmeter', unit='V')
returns 20 V
